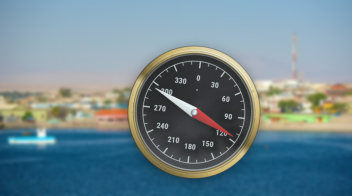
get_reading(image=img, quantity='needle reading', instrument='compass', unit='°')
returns 115 °
